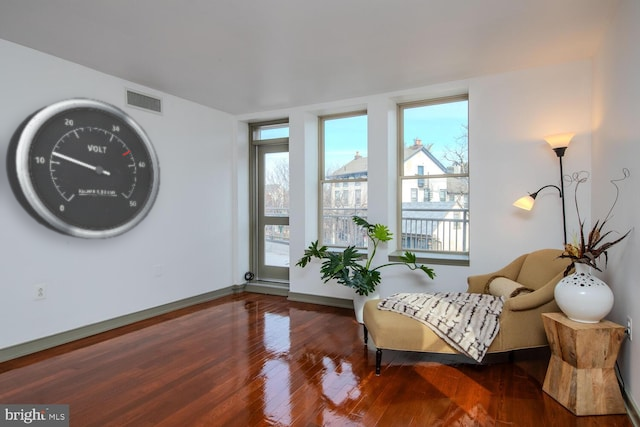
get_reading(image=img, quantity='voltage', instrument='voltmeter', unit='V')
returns 12 V
